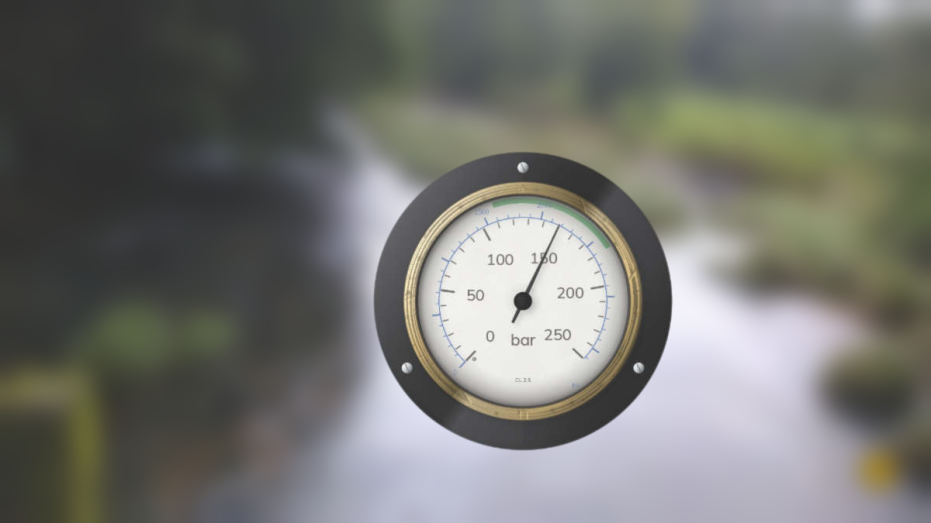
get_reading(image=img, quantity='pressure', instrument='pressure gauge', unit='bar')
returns 150 bar
